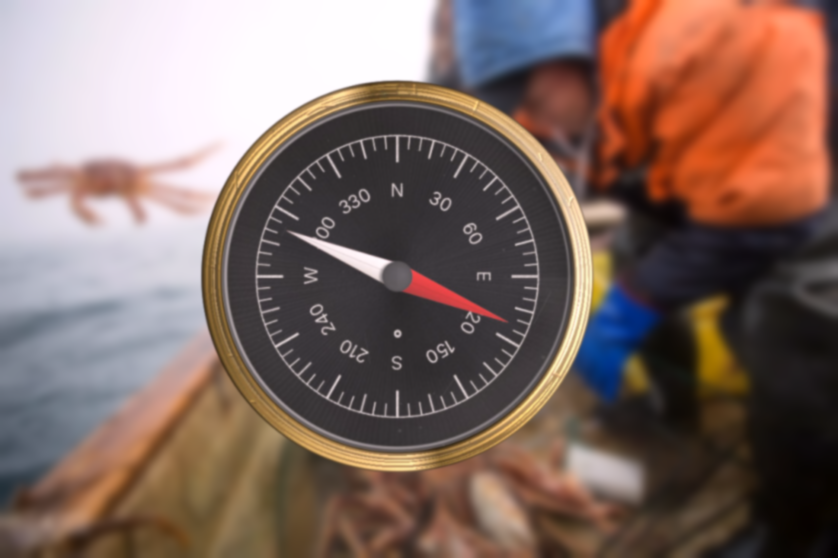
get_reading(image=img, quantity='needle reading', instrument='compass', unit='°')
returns 112.5 °
